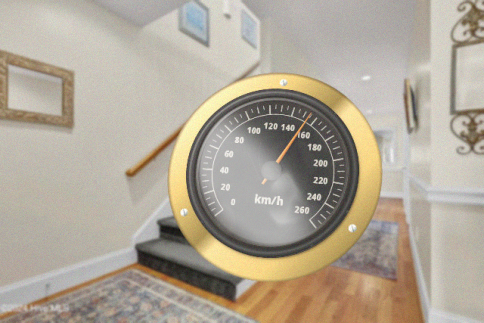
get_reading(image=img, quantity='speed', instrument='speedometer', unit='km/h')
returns 155 km/h
